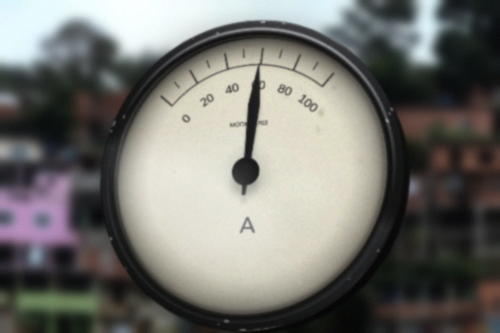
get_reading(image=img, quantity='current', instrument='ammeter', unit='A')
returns 60 A
